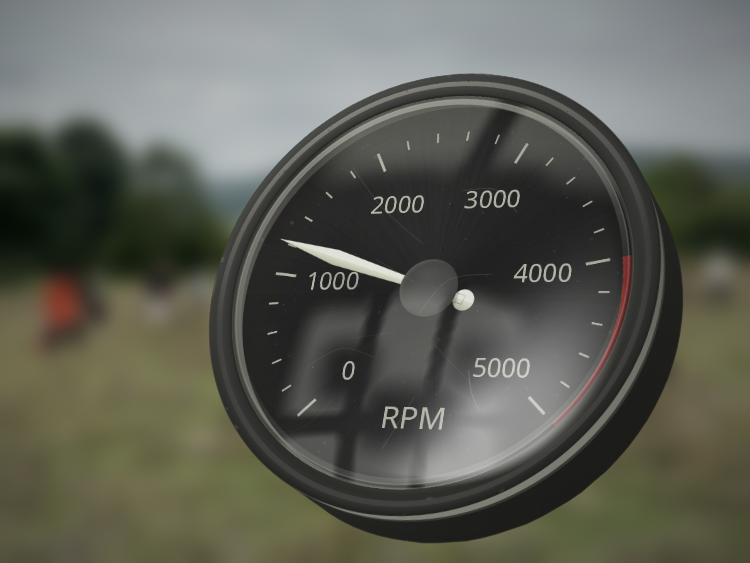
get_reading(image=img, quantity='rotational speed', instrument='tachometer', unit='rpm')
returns 1200 rpm
